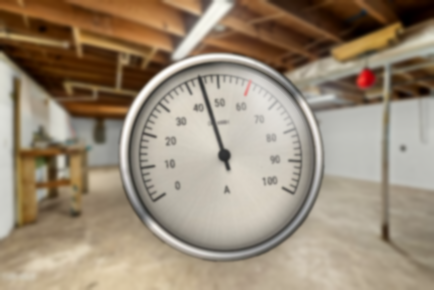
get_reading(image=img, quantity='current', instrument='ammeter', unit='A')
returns 44 A
